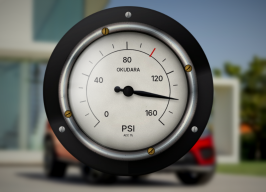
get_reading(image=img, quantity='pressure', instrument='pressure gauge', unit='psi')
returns 140 psi
